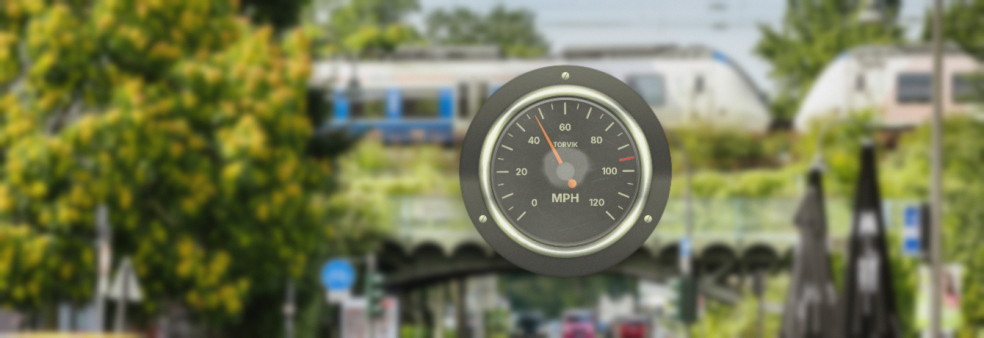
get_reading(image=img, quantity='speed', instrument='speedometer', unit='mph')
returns 47.5 mph
